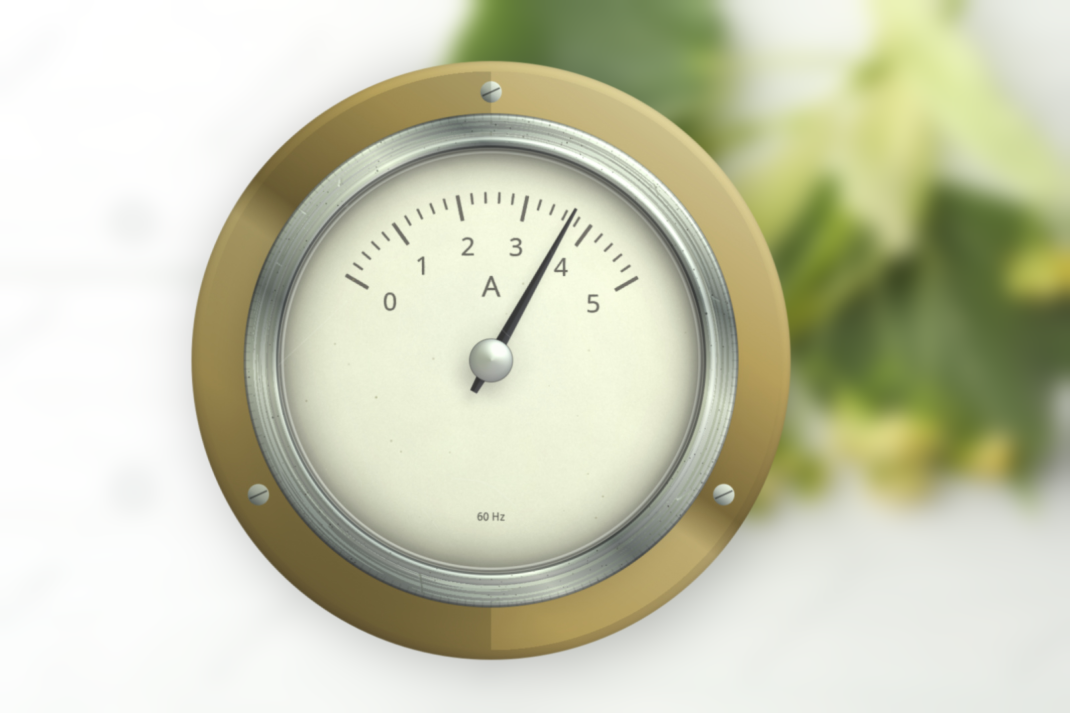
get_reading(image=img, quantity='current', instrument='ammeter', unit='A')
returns 3.7 A
